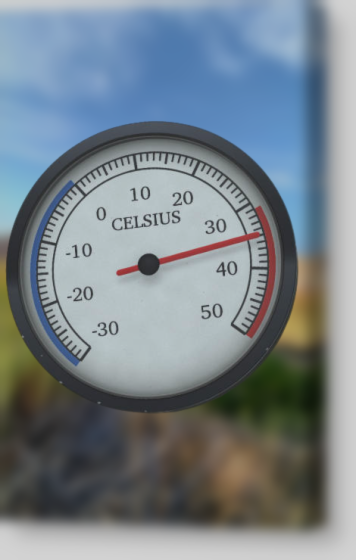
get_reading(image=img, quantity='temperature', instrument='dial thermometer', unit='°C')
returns 35 °C
